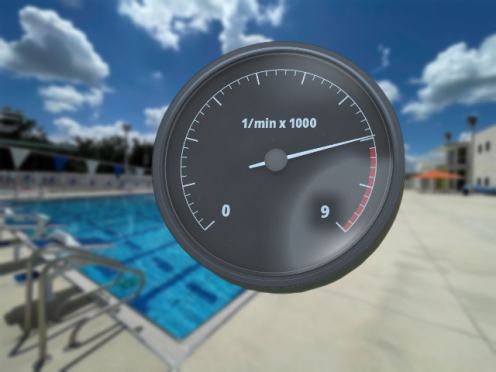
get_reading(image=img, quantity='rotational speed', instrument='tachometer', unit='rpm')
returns 7000 rpm
